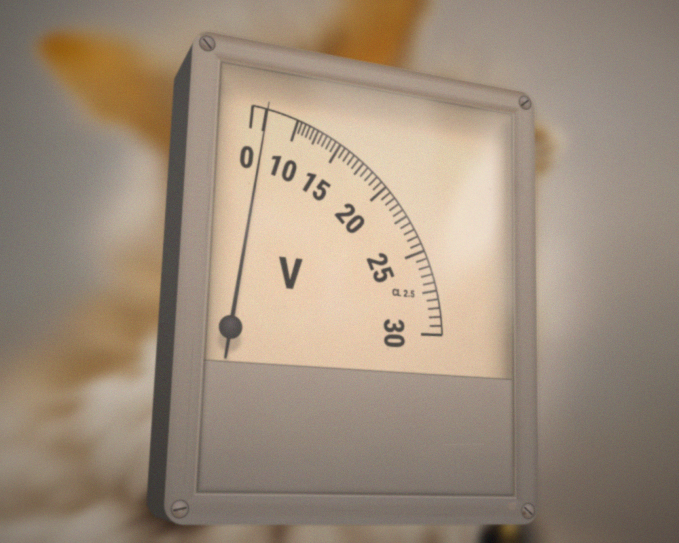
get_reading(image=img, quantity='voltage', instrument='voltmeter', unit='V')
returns 5 V
